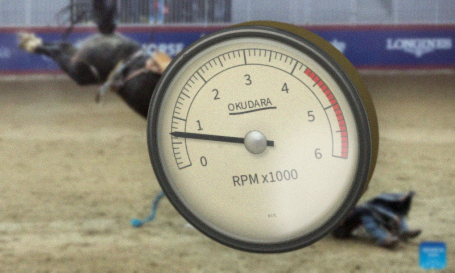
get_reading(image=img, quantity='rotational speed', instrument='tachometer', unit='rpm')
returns 700 rpm
